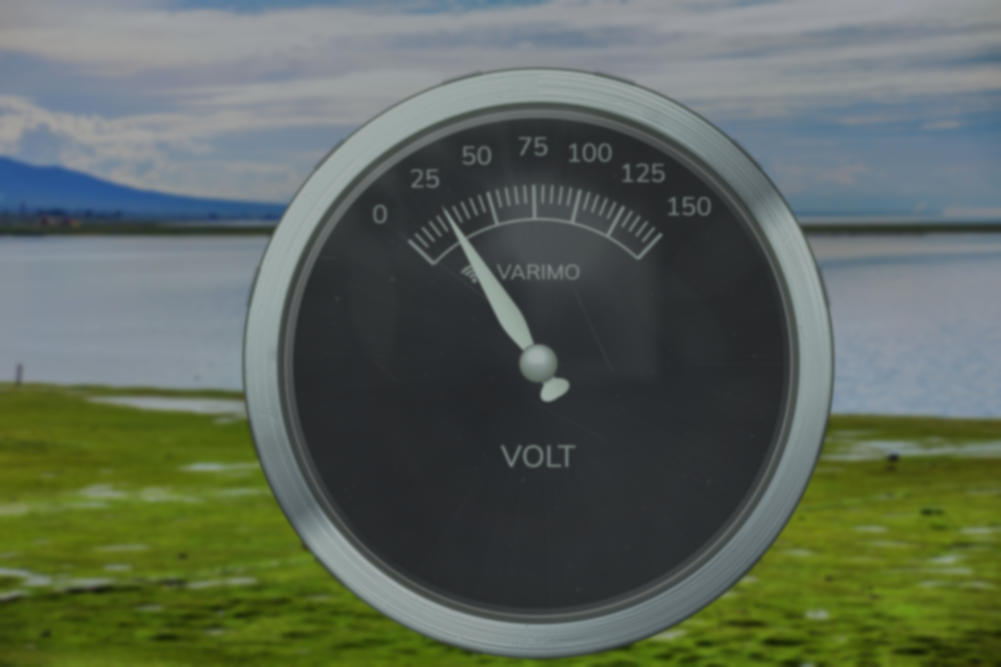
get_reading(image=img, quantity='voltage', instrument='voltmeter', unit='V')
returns 25 V
